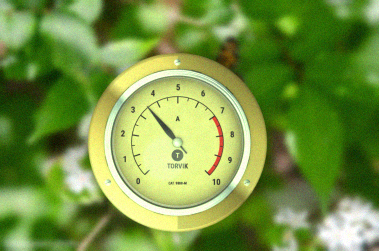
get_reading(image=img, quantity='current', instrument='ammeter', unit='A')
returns 3.5 A
